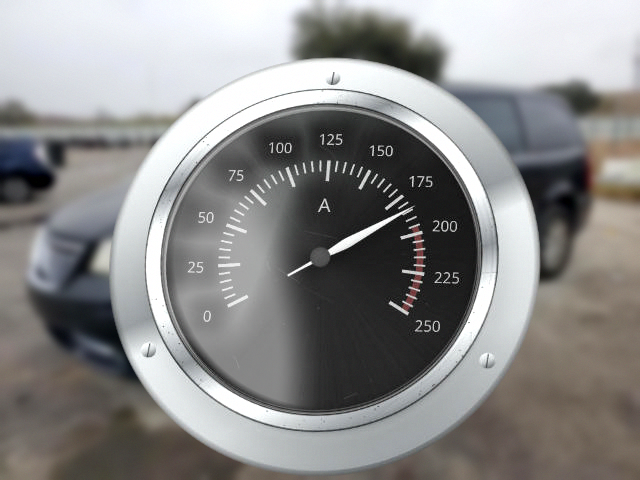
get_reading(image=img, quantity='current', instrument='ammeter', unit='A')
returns 185 A
